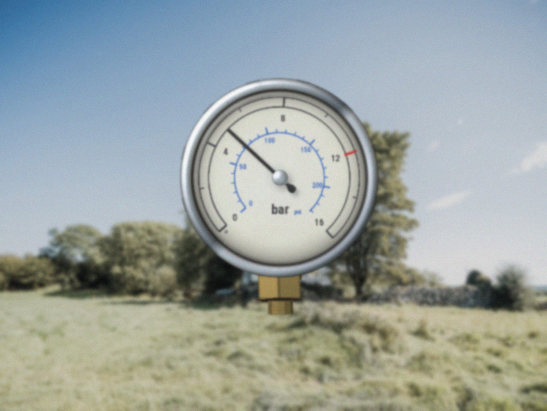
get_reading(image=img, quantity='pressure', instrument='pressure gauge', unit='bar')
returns 5 bar
